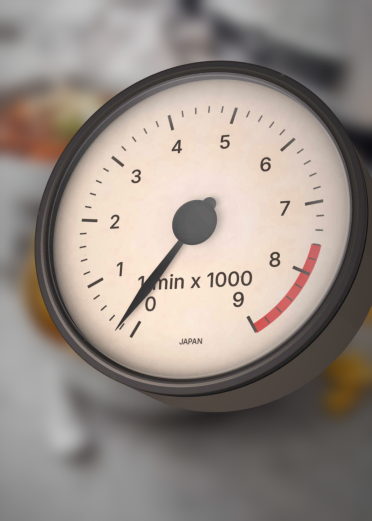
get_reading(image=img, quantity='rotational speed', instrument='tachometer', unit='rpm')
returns 200 rpm
